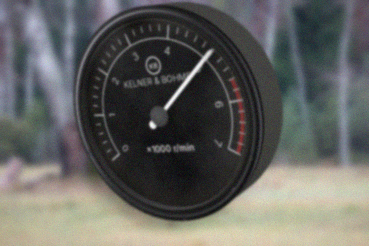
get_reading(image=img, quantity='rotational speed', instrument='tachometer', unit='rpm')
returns 5000 rpm
